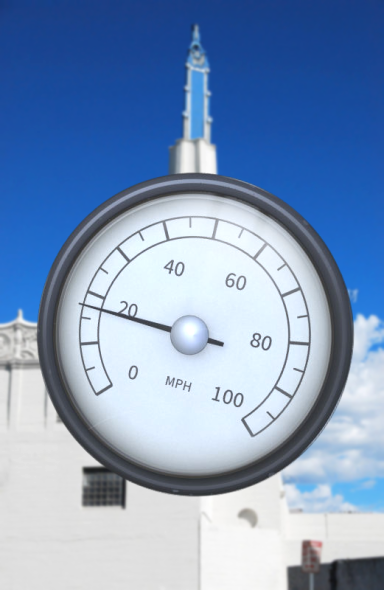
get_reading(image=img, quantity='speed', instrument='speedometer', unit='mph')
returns 17.5 mph
